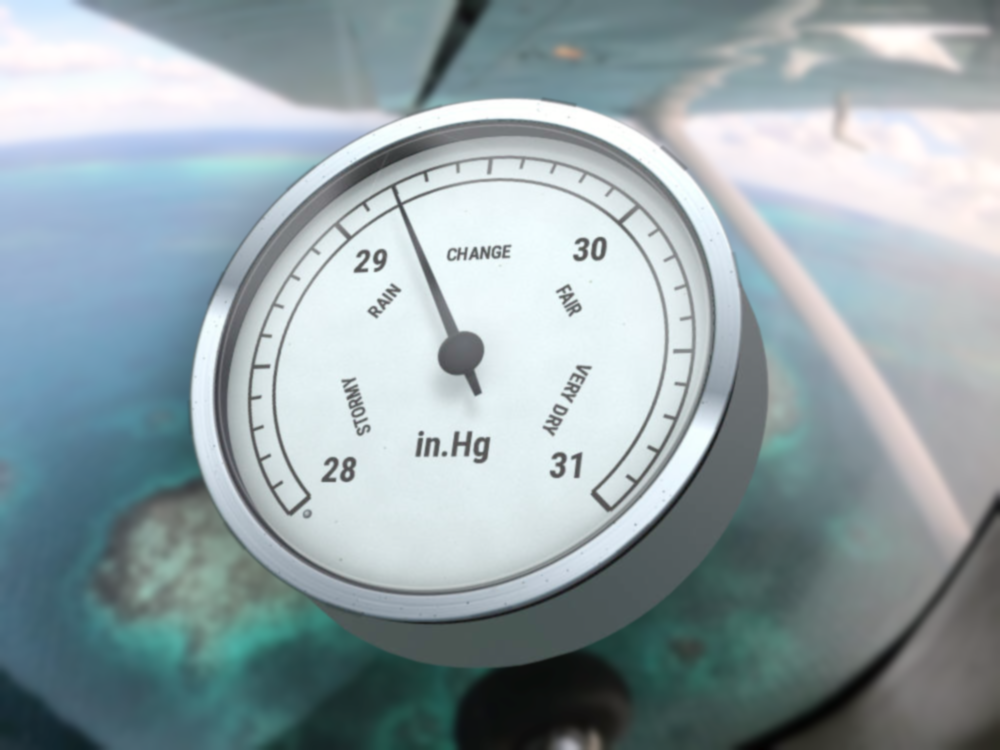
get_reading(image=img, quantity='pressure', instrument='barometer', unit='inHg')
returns 29.2 inHg
